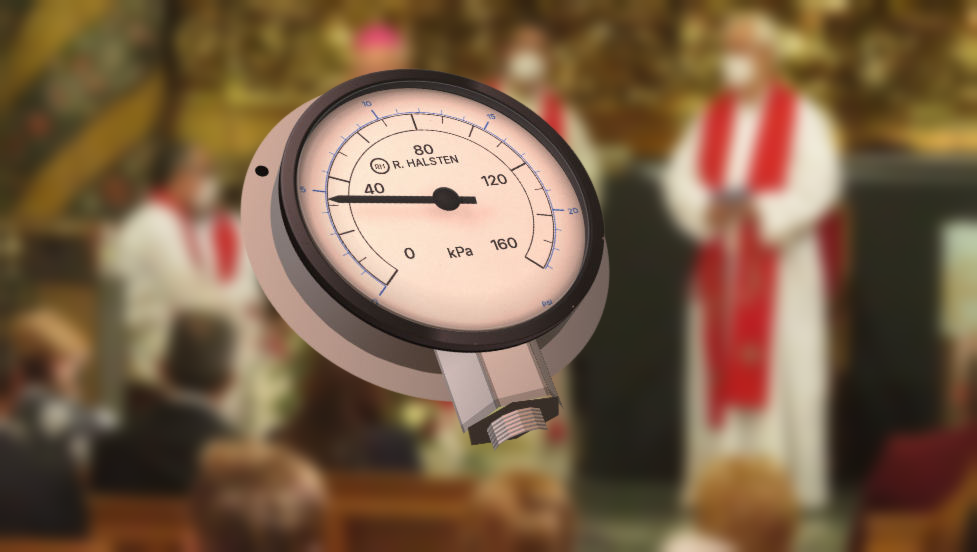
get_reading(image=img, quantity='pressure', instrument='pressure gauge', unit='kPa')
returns 30 kPa
